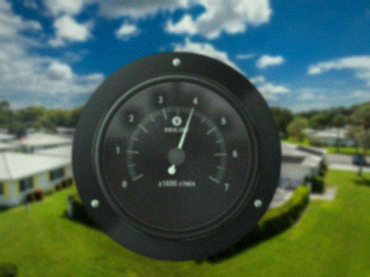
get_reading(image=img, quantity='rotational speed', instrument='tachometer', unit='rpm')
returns 4000 rpm
